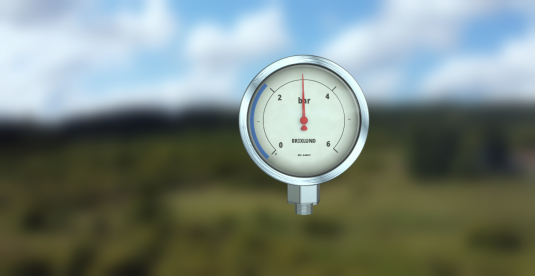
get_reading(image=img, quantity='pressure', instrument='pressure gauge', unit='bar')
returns 3 bar
